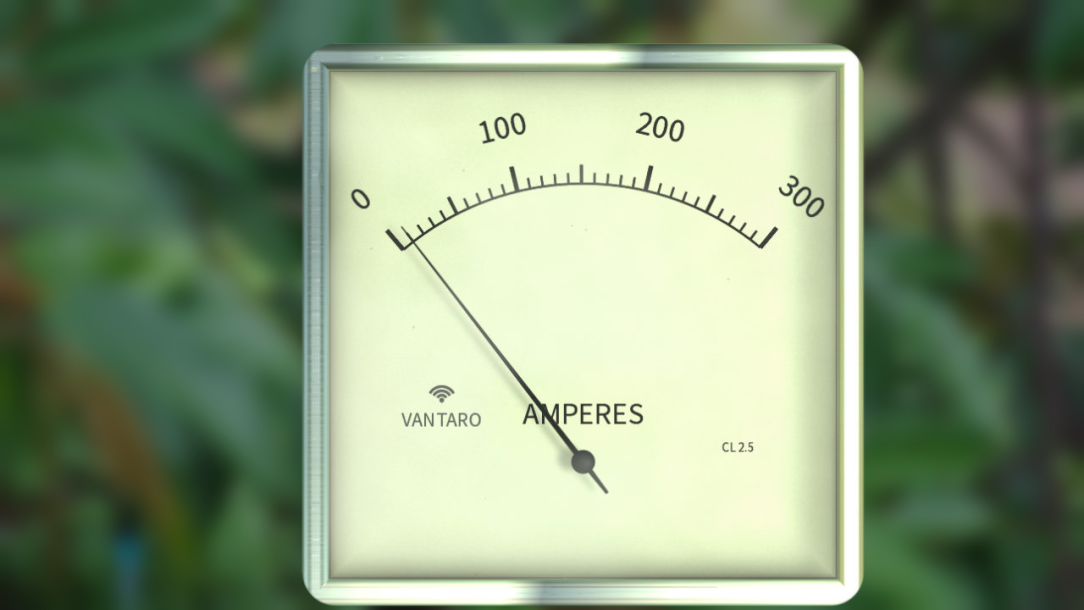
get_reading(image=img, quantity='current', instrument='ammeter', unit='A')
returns 10 A
